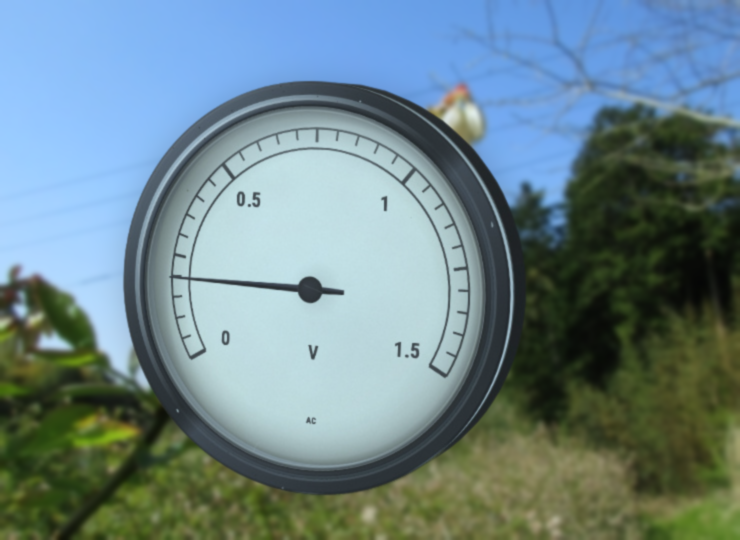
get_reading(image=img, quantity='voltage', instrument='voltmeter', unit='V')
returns 0.2 V
